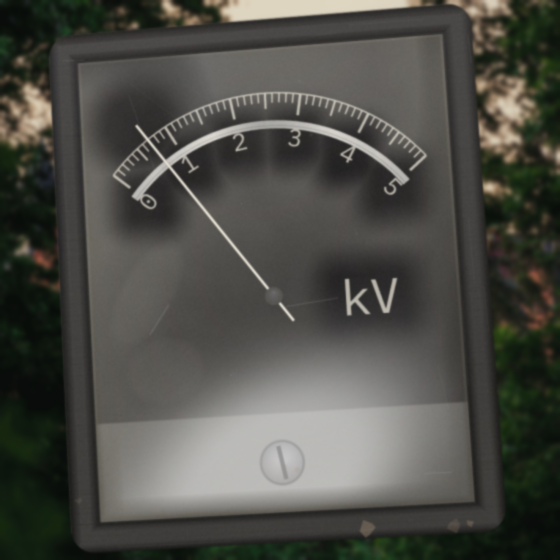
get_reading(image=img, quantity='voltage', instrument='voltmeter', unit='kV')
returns 0.7 kV
